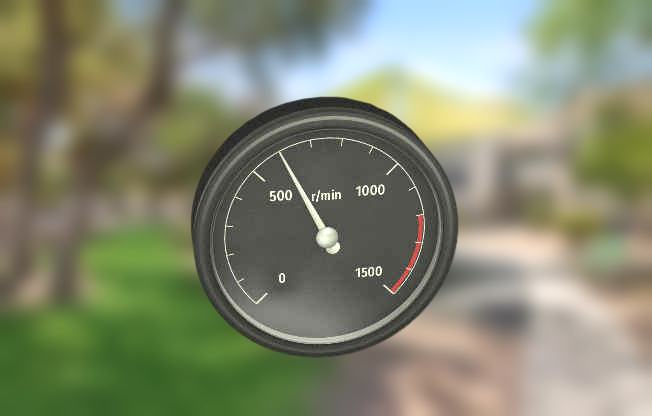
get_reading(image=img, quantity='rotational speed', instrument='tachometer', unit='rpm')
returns 600 rpm
